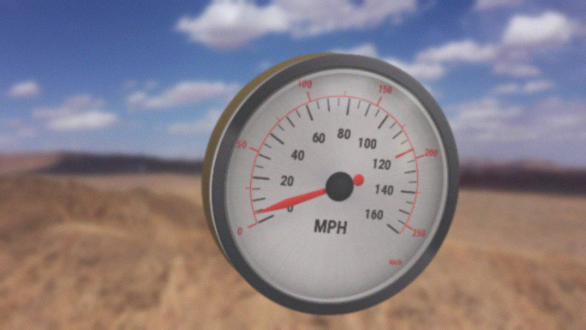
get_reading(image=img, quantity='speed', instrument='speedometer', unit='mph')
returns 5 mph
